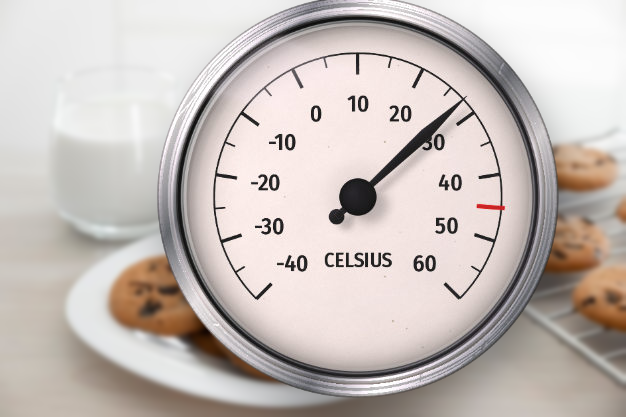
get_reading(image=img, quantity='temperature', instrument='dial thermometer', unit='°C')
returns 27.5 °C
